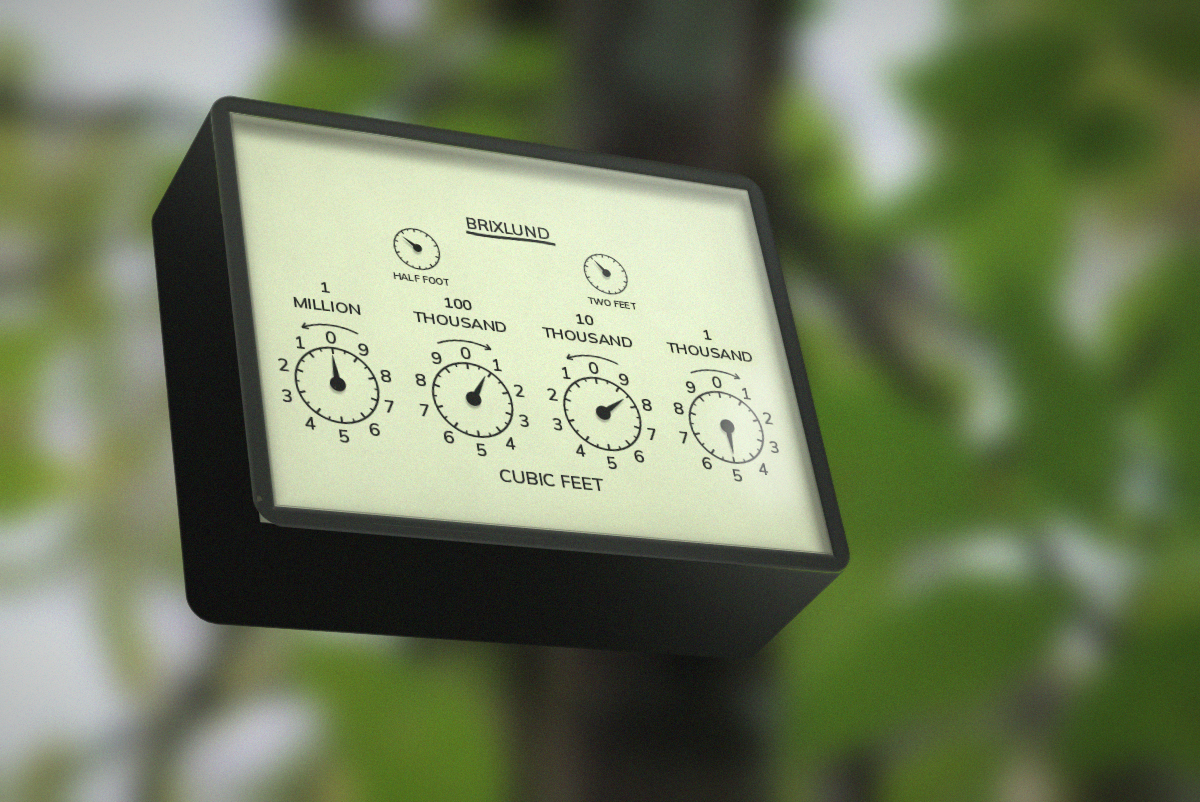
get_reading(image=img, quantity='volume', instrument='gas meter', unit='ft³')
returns 8500 ft³
